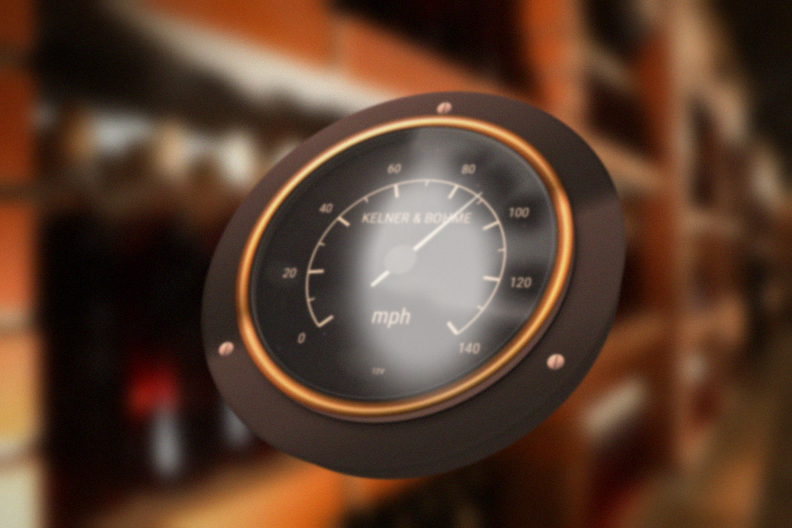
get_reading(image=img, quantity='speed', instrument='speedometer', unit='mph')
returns 90 mph
